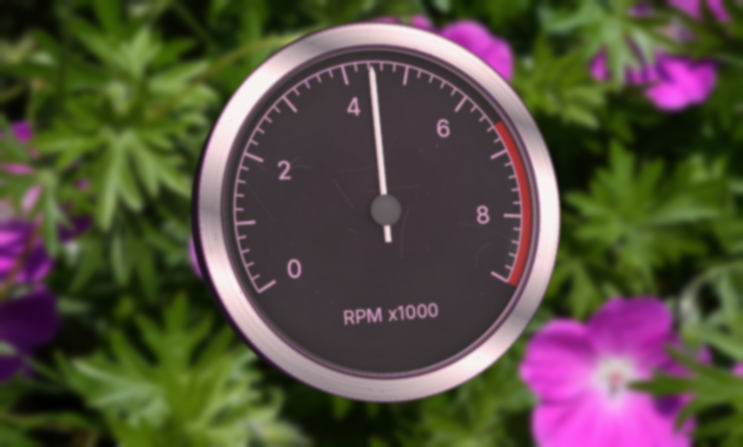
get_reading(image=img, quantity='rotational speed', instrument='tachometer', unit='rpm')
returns 4400 rpm
